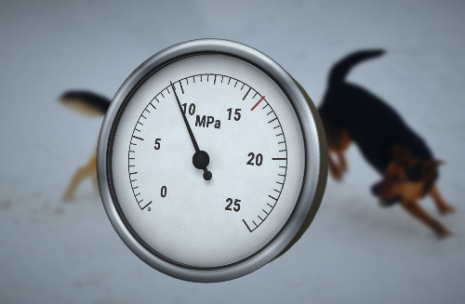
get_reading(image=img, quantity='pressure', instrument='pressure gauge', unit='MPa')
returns 9.5 MPa
